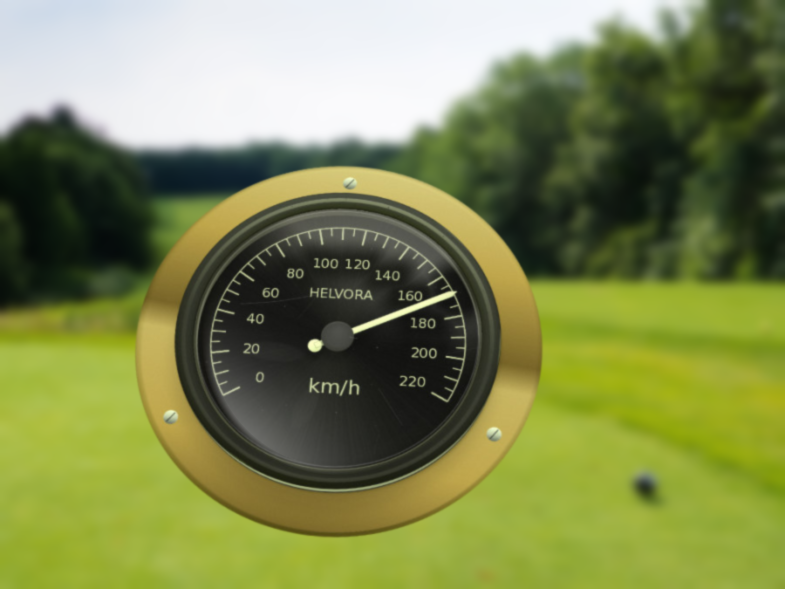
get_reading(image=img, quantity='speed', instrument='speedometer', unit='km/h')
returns 170 km/h
